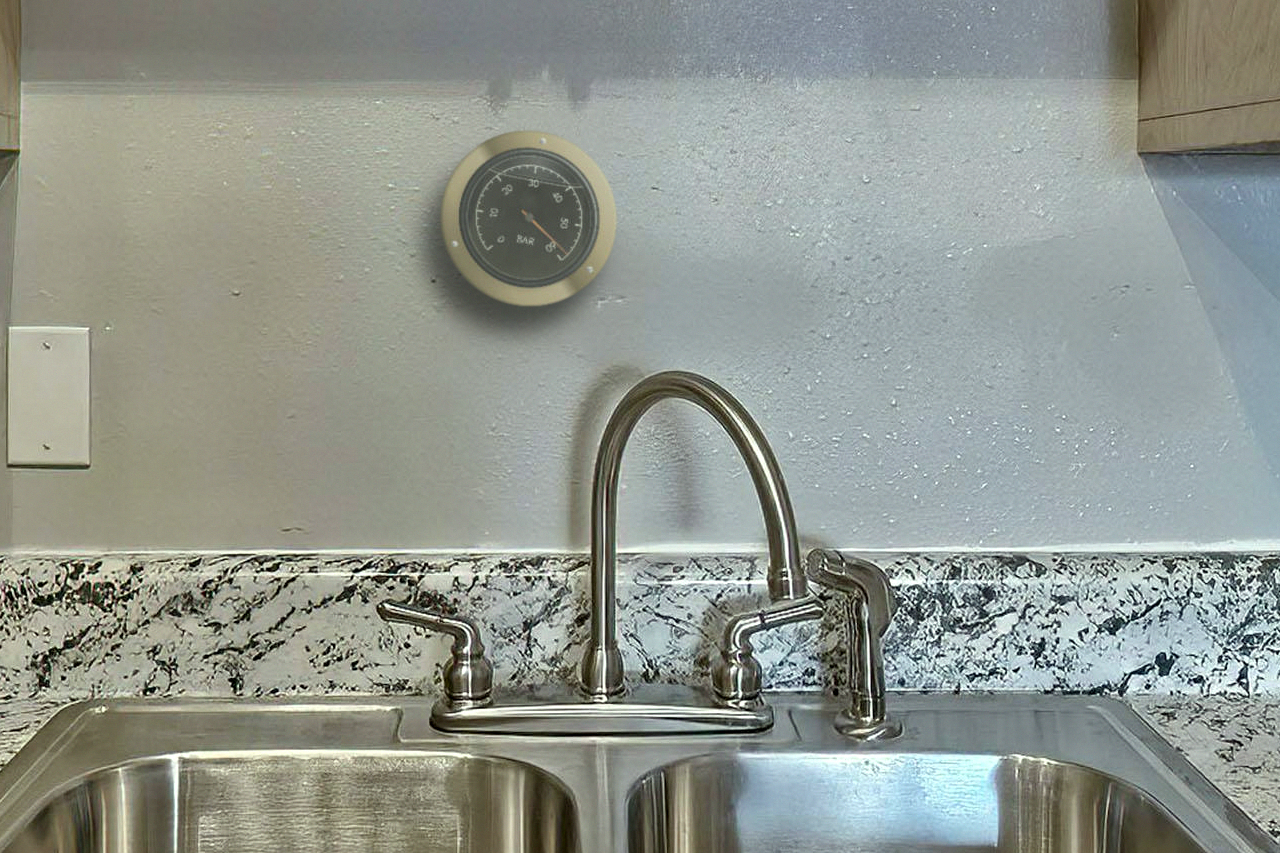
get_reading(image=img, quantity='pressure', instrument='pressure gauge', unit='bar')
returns 58 bar
